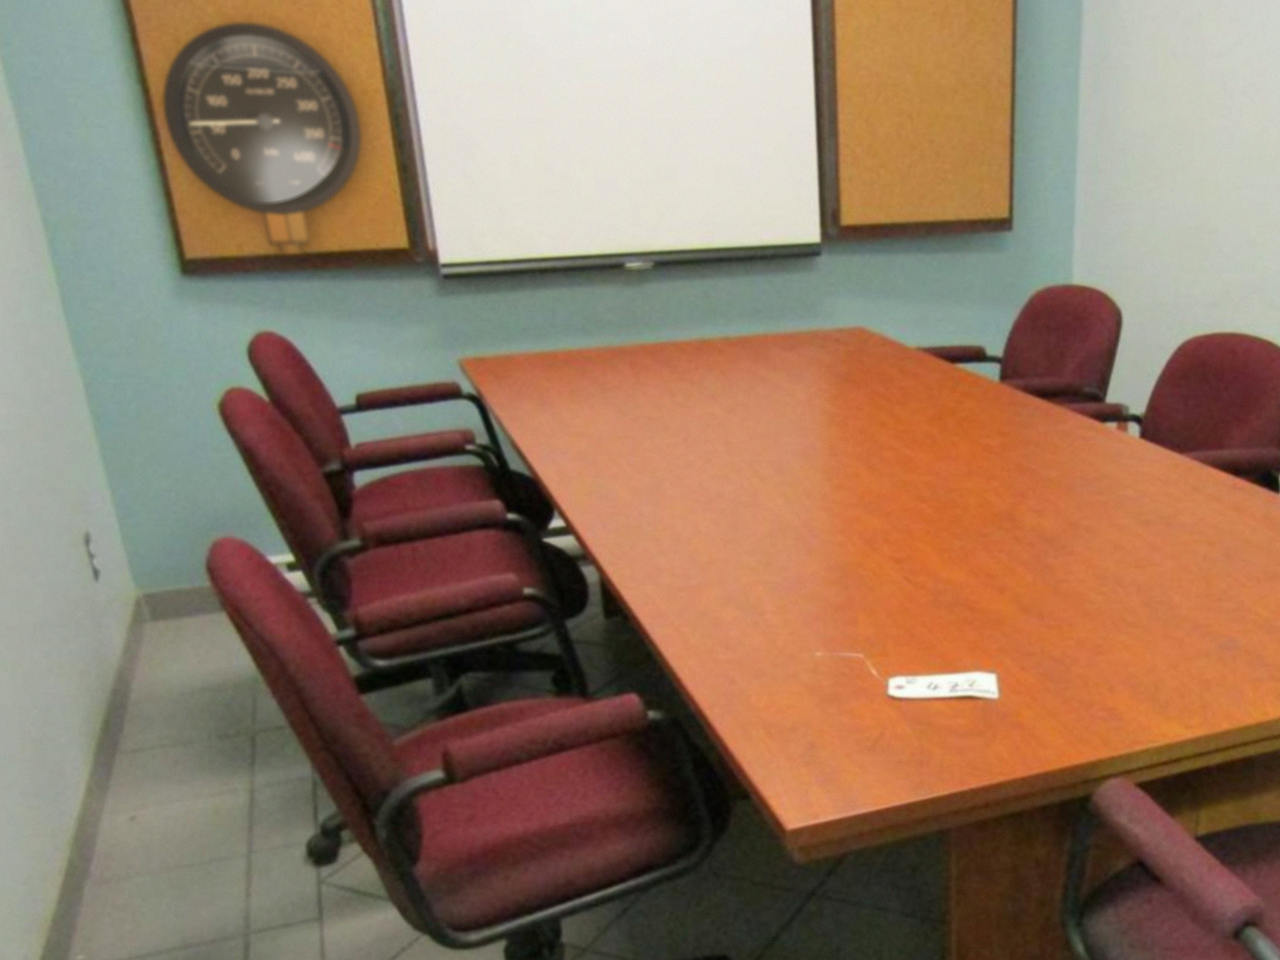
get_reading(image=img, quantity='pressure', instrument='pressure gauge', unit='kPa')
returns 60 kPa
